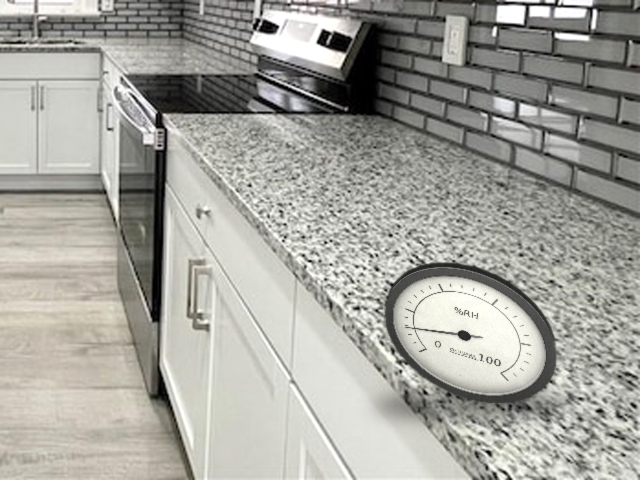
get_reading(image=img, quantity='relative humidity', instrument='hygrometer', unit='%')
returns 12 %
